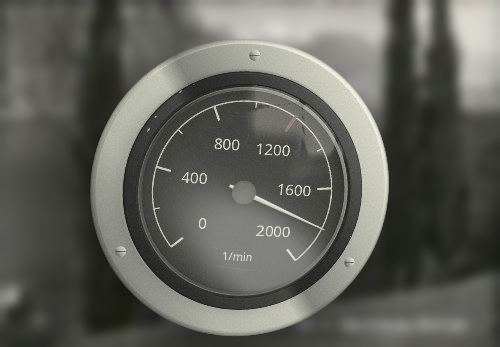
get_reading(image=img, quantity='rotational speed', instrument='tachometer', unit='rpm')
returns 1800 rpm
